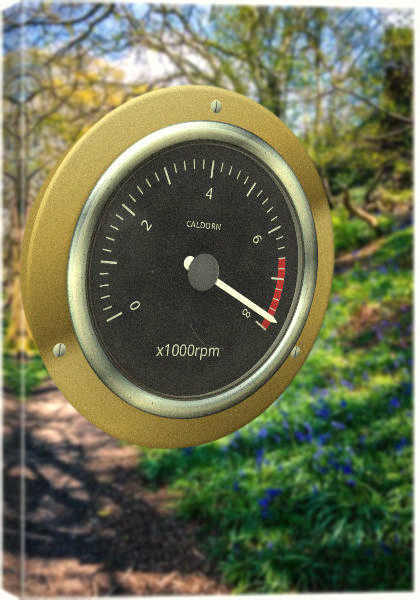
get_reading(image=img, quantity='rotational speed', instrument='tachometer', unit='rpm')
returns 7800 rpm
